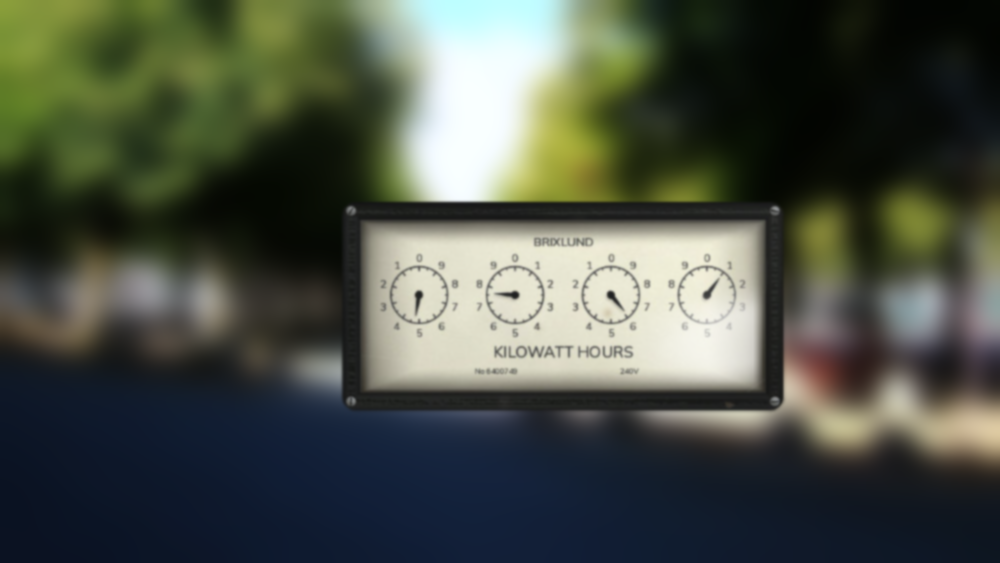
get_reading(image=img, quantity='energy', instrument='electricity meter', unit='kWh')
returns 4761 kWh
